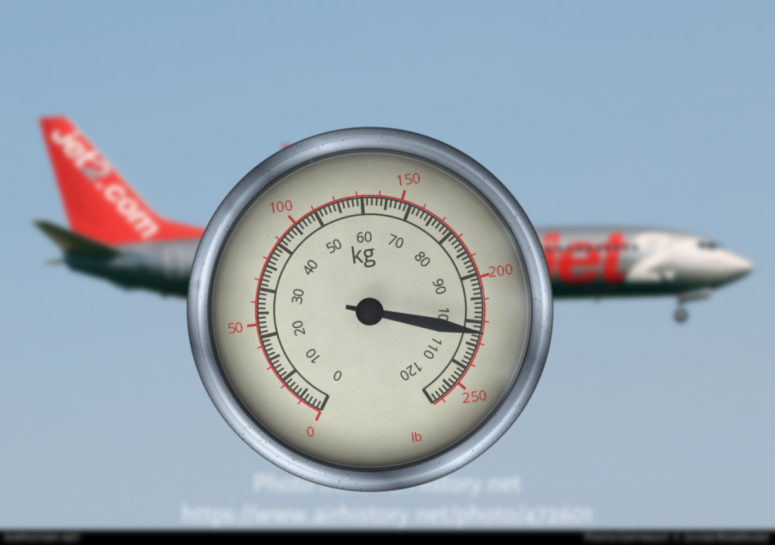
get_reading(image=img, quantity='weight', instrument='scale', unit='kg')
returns 102 kg
